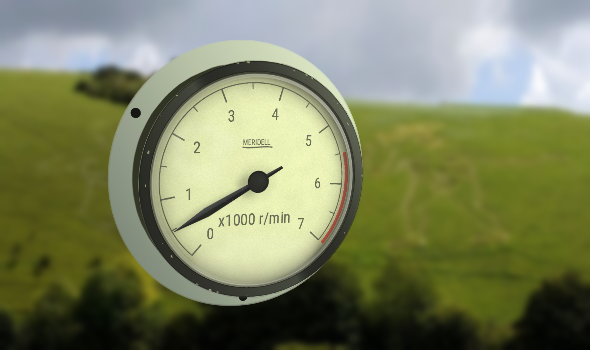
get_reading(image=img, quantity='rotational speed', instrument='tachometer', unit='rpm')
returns 500 rpm
